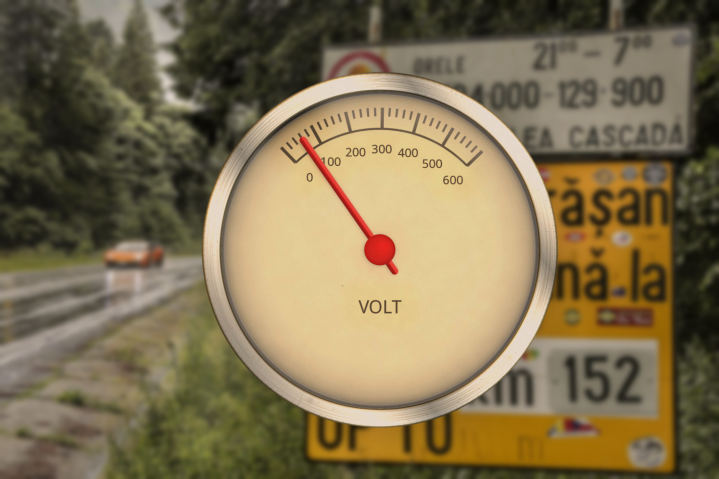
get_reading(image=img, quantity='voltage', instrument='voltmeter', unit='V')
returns 60 V
